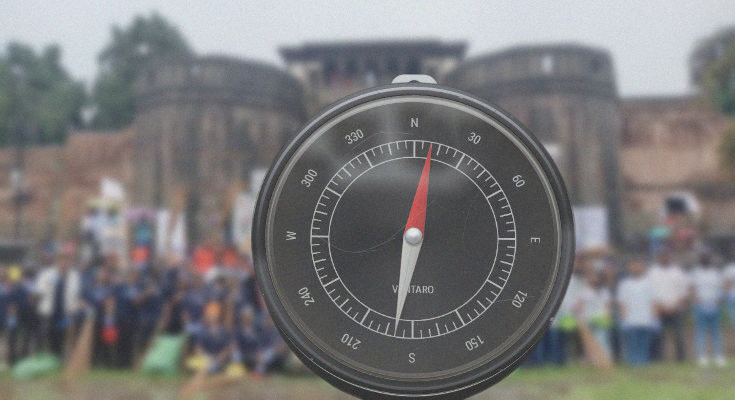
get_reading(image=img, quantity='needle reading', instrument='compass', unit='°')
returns 10 °
